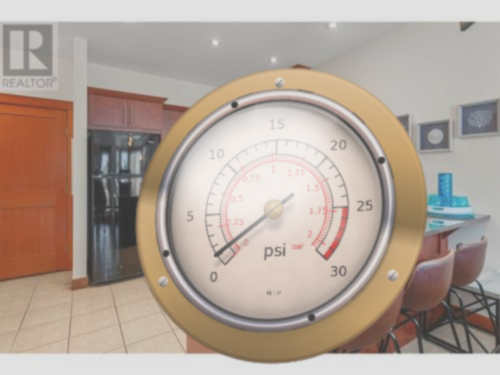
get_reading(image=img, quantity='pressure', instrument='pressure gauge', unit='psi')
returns 1 psi
